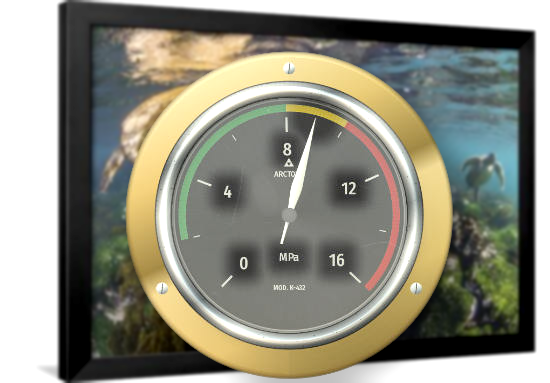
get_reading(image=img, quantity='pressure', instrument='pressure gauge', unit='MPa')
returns 9 MPa
